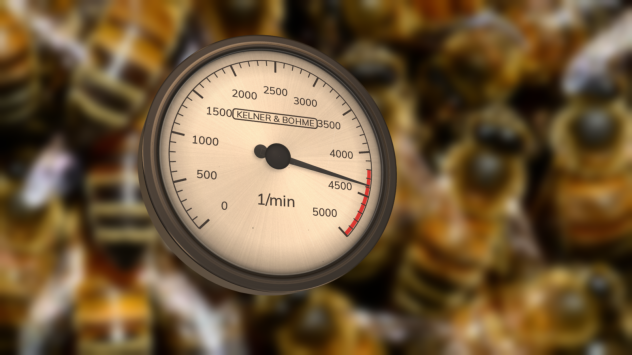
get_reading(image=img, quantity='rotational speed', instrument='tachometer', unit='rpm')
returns 4400 rpm
